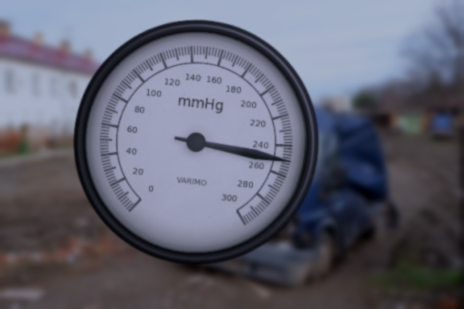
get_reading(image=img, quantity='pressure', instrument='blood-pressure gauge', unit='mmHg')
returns 250 mmHg
